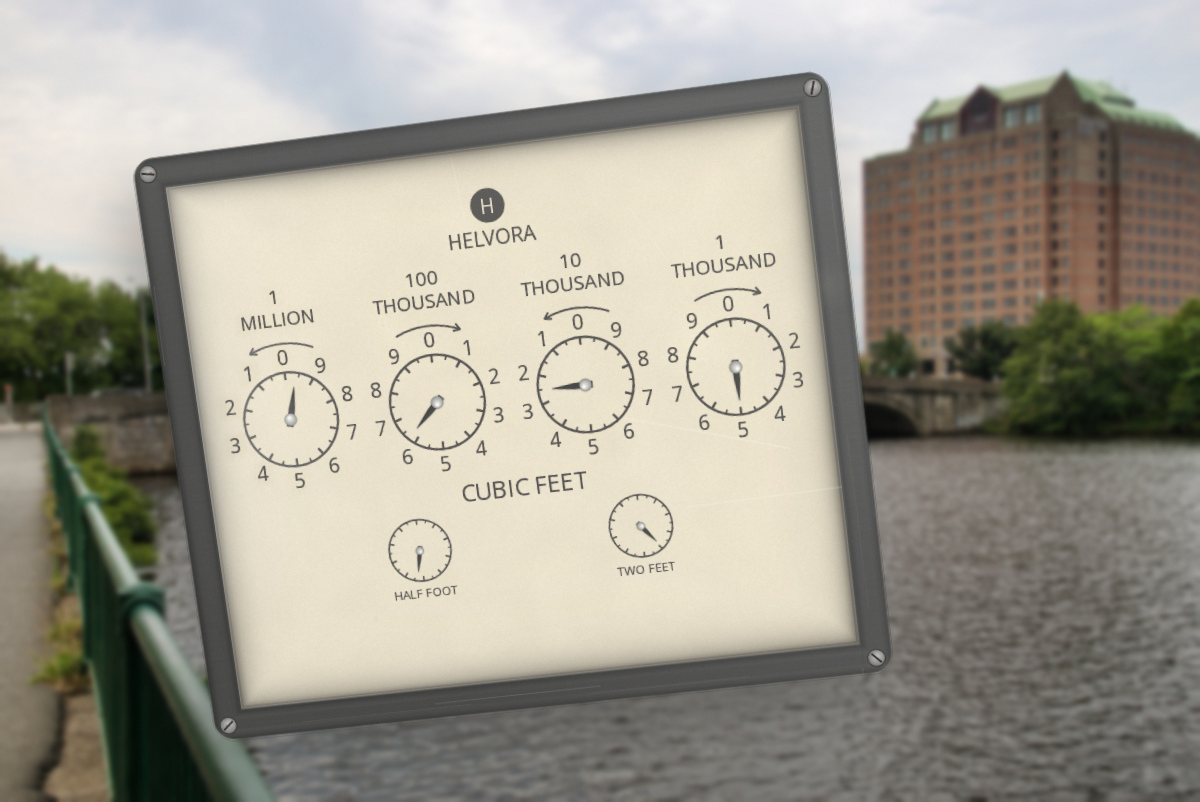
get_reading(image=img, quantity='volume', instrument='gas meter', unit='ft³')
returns 962500 ft³
